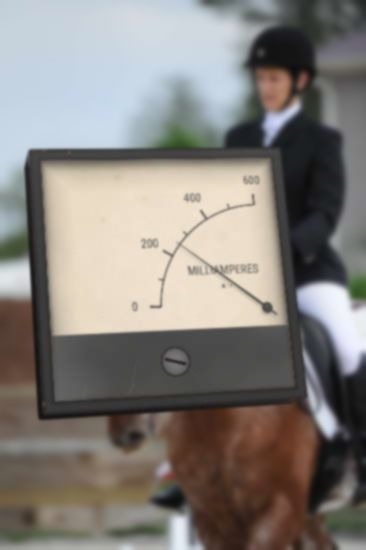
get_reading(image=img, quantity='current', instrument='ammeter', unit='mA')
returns 250 mA
